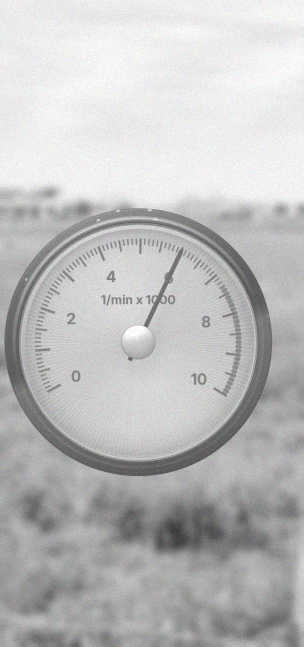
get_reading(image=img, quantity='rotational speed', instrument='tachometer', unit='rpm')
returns 6000 rpm
